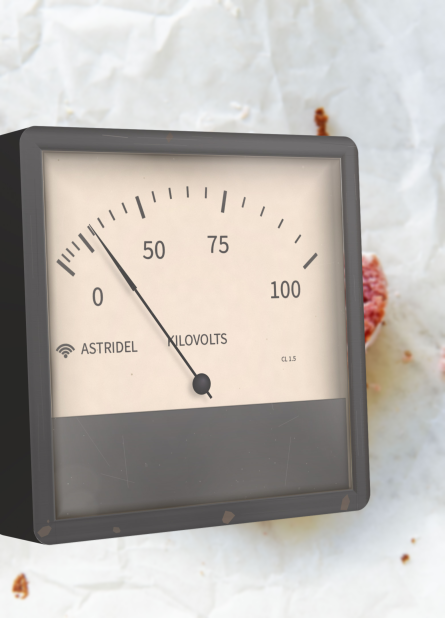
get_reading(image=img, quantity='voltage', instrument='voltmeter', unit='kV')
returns 30 kV
